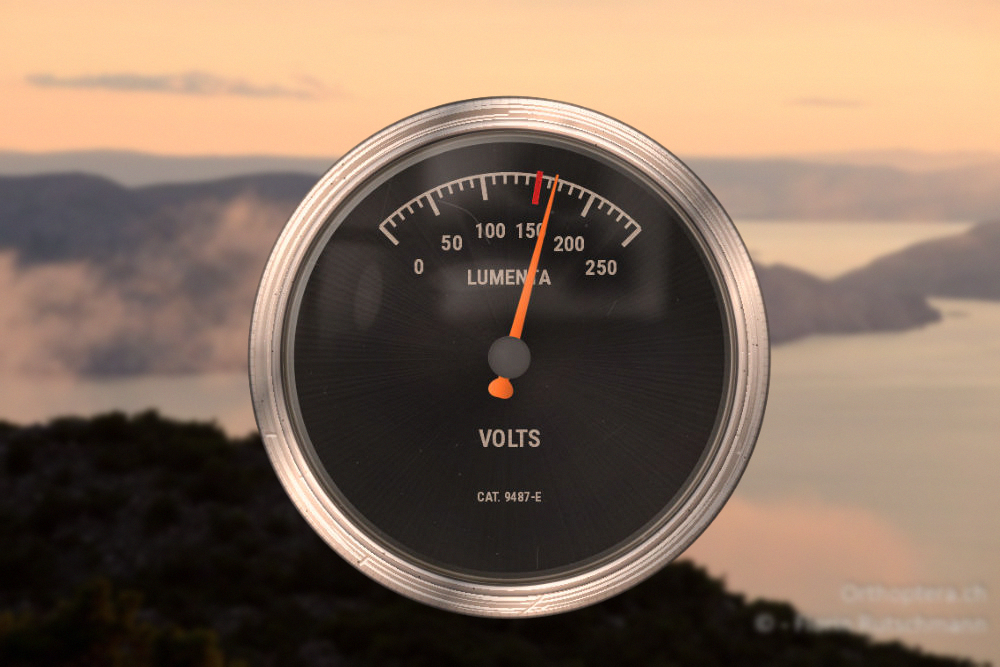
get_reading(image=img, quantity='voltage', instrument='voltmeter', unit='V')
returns 165 V
